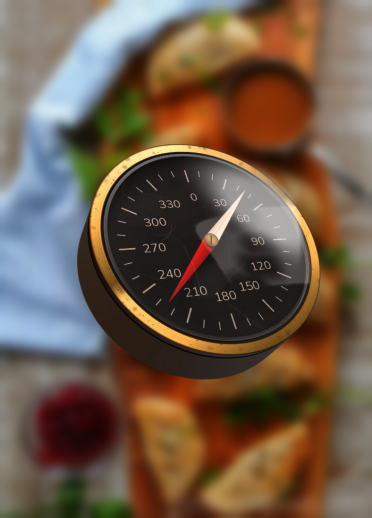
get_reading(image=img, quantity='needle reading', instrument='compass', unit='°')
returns 225 °
